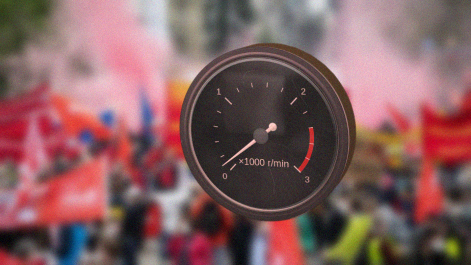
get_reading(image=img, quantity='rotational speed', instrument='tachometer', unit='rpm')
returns 100 rpm
